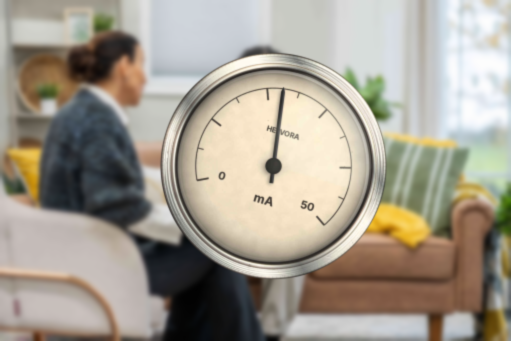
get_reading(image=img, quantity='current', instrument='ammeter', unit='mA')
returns 22.5 mA
